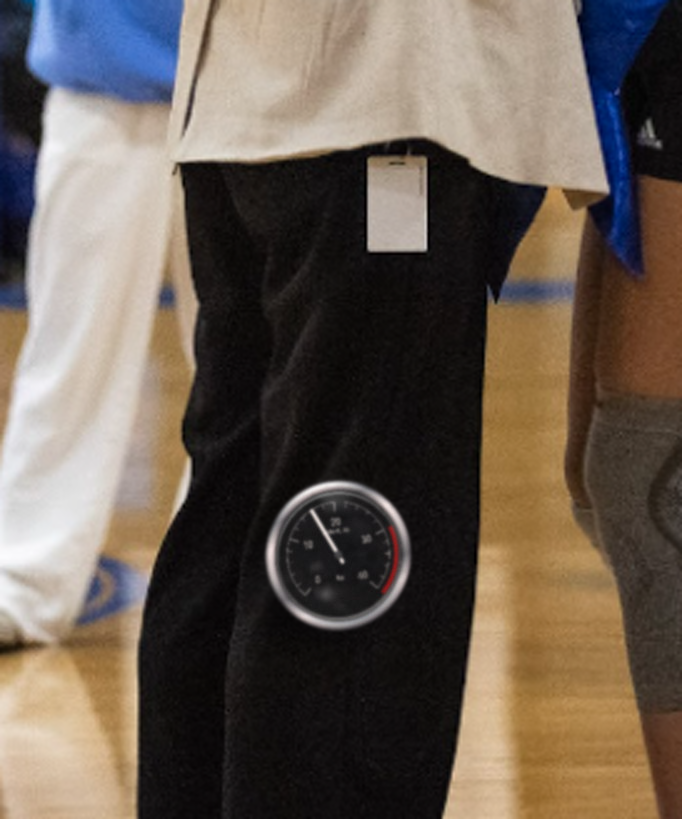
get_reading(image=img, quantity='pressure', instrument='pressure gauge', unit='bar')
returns 16 bar
